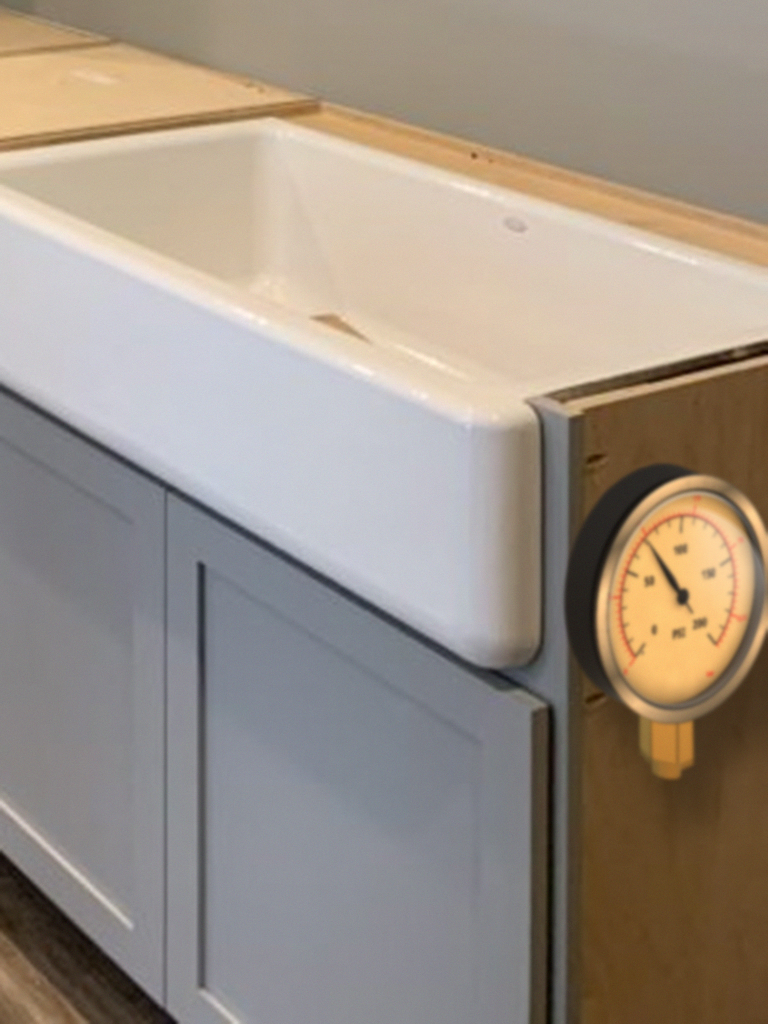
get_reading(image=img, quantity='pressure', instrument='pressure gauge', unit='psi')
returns 70 psi
